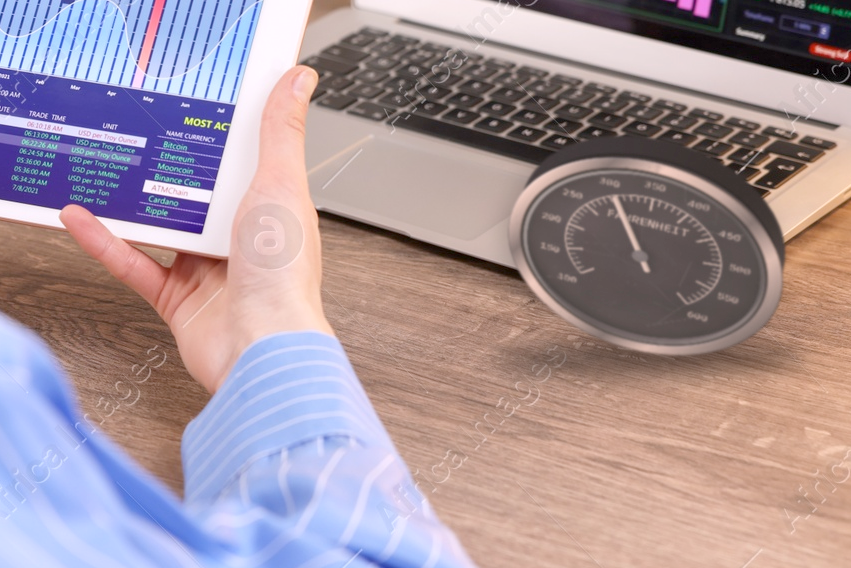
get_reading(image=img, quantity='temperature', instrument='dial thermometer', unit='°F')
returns 300 °F
